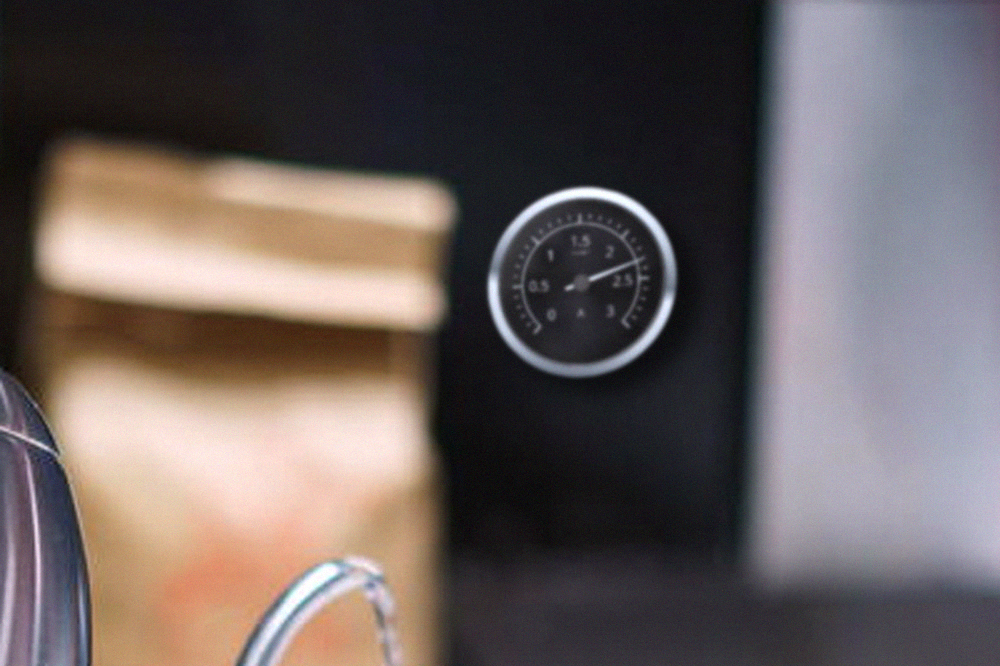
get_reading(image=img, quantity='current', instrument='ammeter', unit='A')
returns 2.3 A
